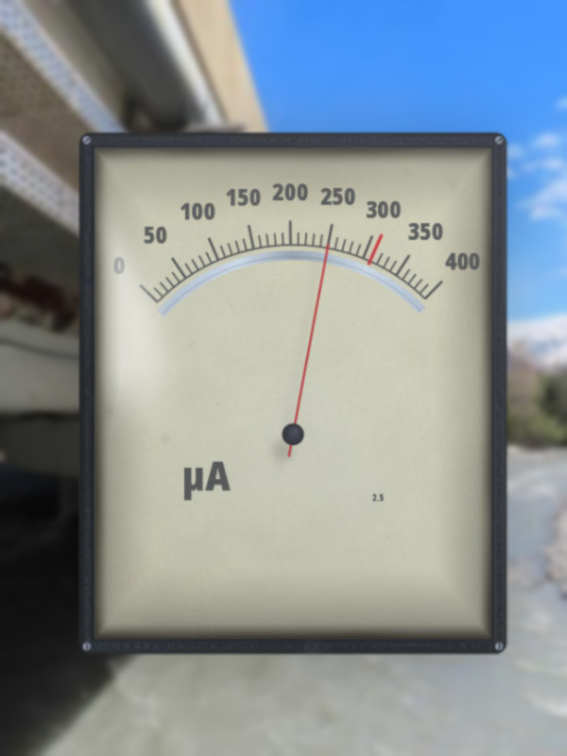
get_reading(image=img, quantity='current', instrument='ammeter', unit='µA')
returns 250 µA
